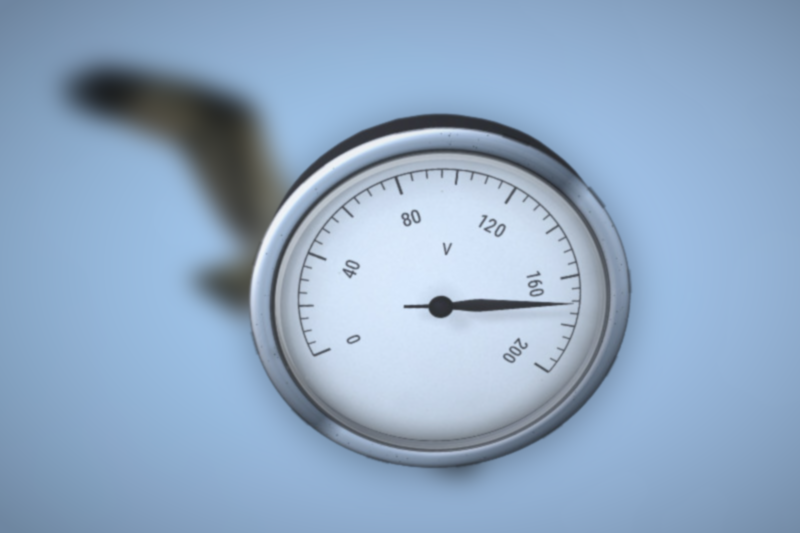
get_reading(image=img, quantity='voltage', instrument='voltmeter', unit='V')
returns 170 V
